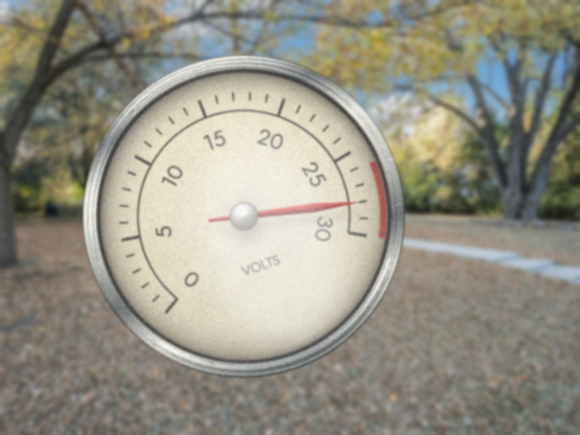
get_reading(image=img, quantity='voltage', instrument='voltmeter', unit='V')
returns 28 V
